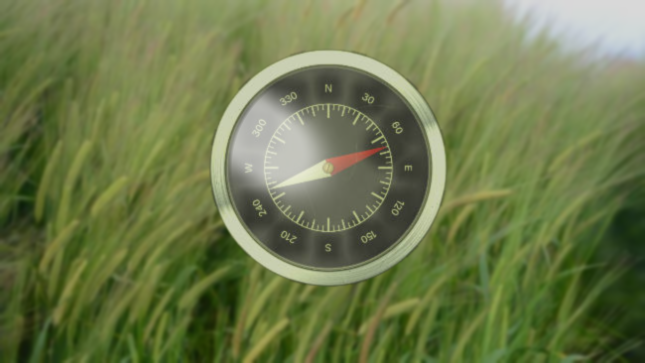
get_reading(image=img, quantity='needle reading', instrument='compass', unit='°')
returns 70 °
